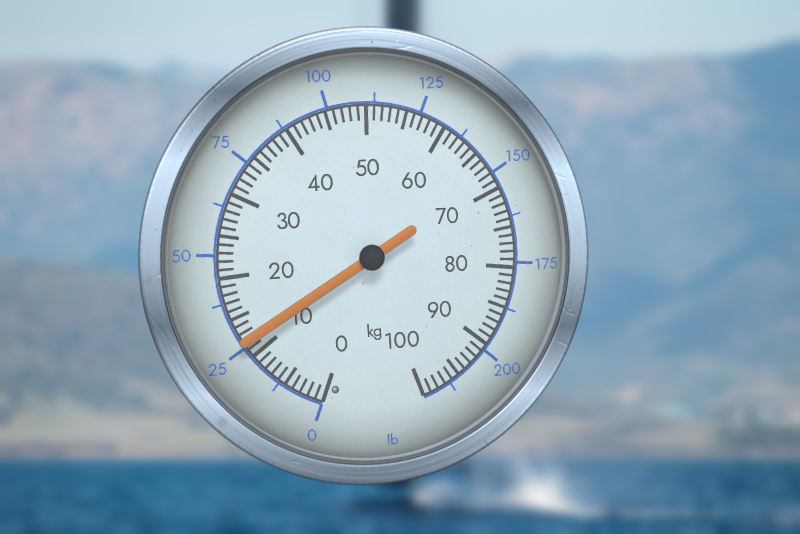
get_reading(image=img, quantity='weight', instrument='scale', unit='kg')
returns 12 kg
